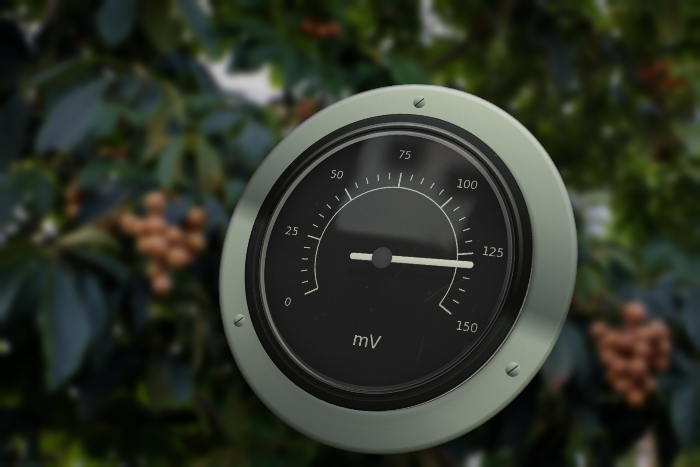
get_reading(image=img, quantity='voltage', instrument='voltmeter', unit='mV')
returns 130 mV
